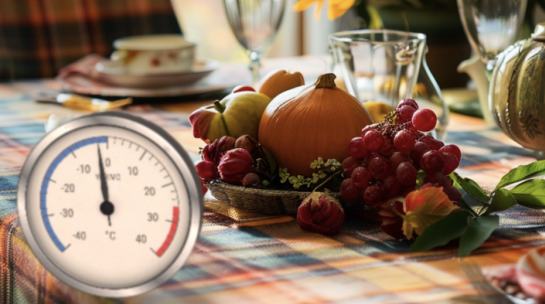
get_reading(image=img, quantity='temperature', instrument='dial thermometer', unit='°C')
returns -2 °C
